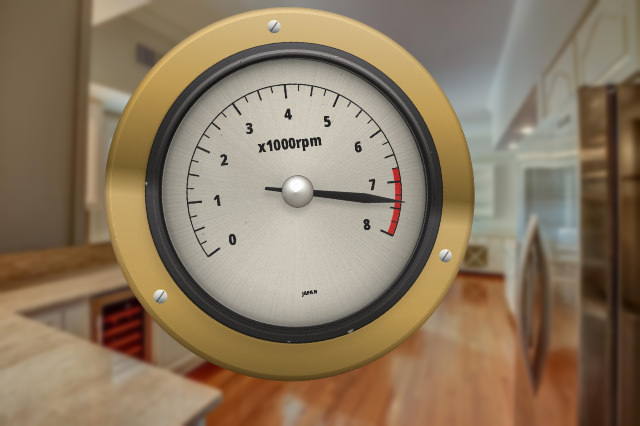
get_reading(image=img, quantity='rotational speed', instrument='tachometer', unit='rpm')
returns 7375 rpm
